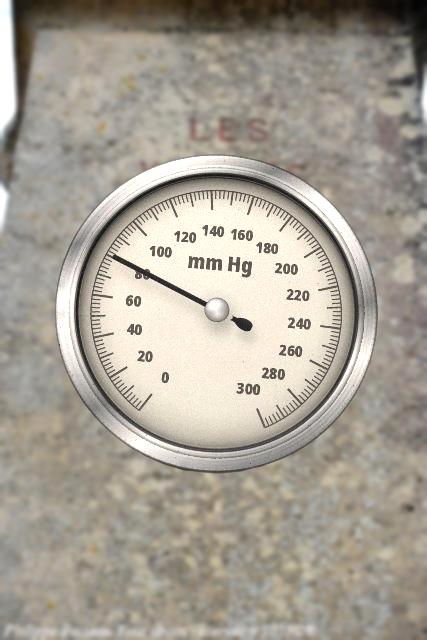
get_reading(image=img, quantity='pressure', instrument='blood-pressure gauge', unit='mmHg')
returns 80 mmHg
